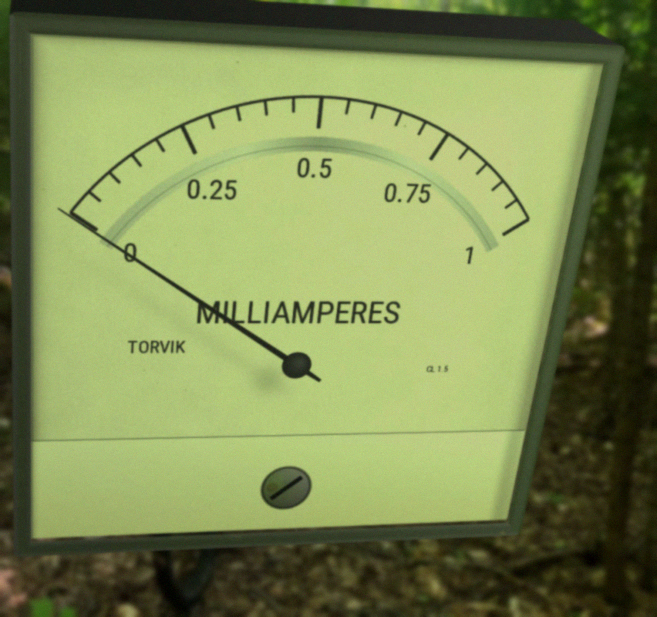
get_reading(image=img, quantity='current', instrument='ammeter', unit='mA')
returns 0 mA
